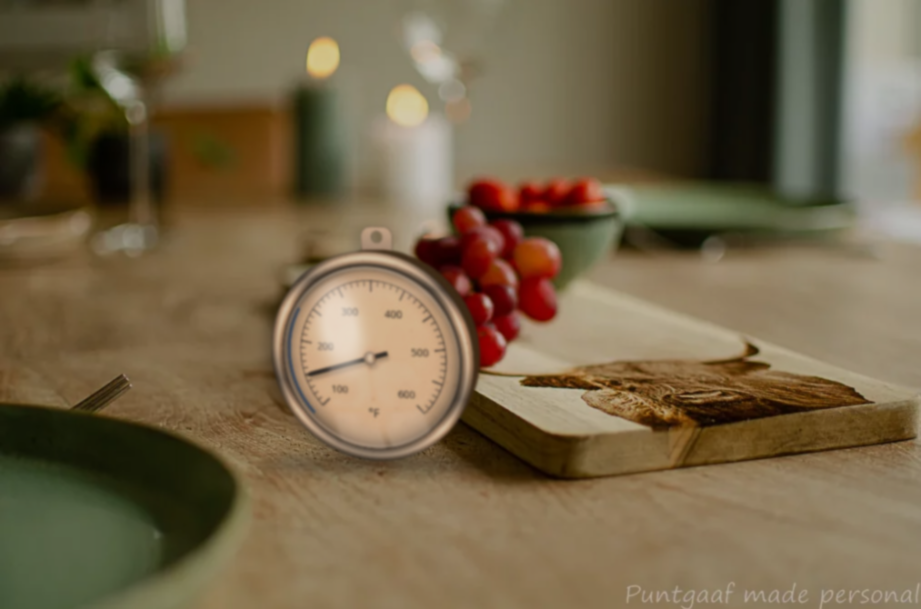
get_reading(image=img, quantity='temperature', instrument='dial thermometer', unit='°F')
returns 150 °F
